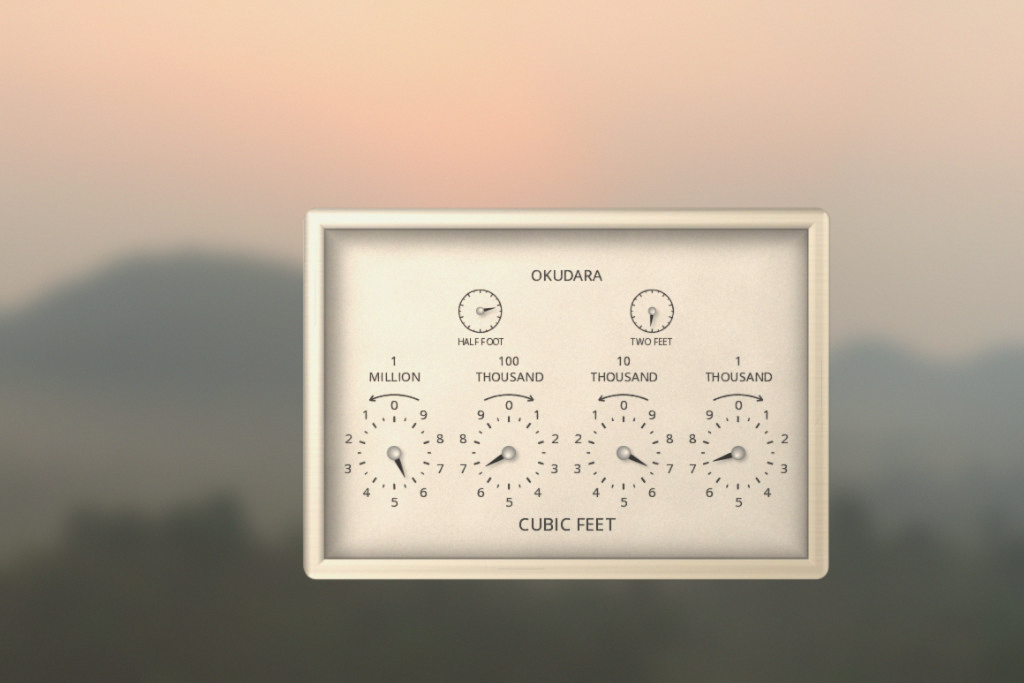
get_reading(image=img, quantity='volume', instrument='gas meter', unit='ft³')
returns 566700 ft³
